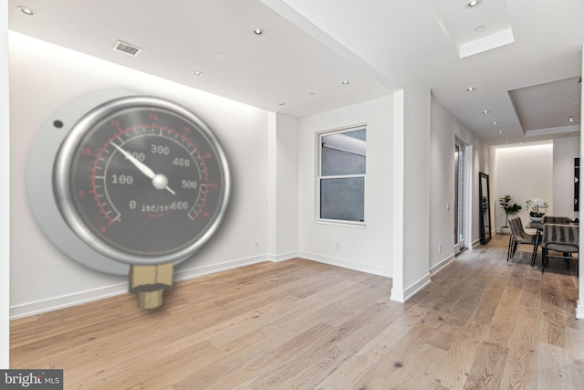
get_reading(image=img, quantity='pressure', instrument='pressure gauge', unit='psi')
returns 180 psi
